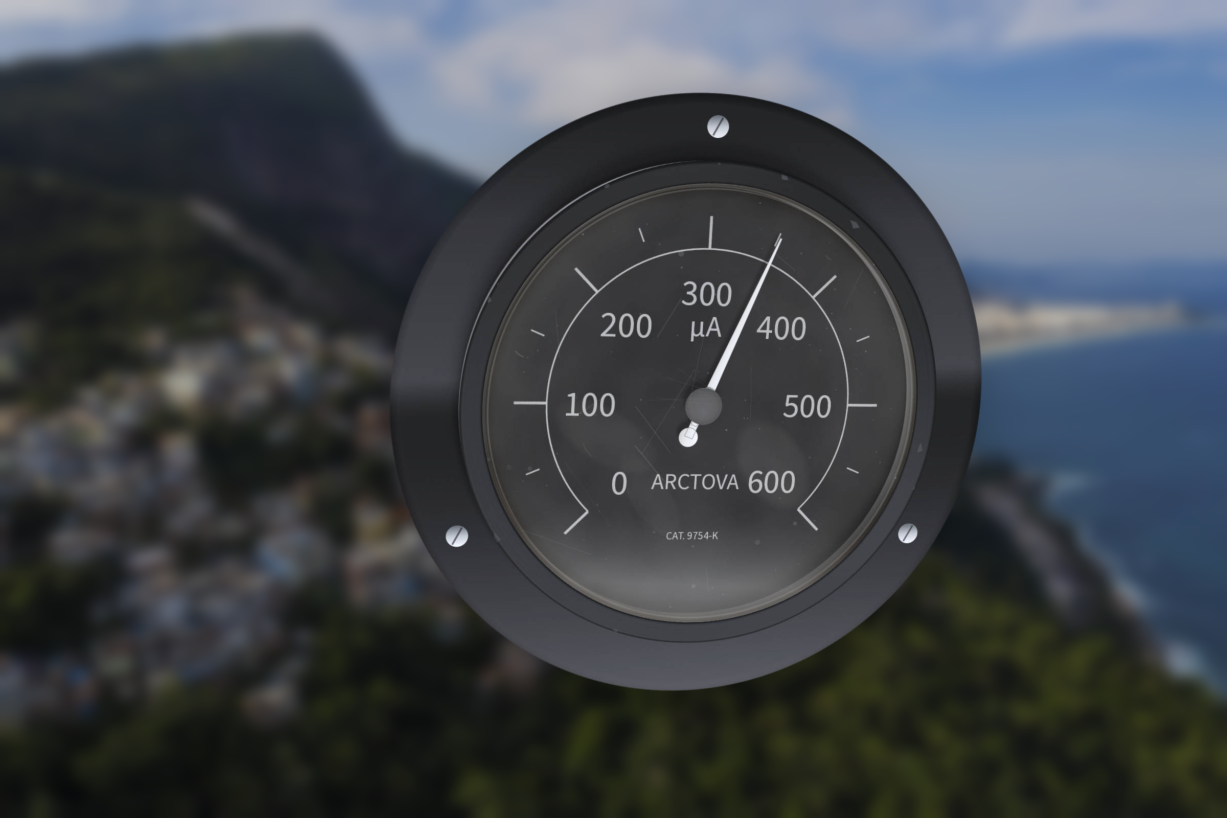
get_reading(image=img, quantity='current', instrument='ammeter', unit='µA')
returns 350 µA
